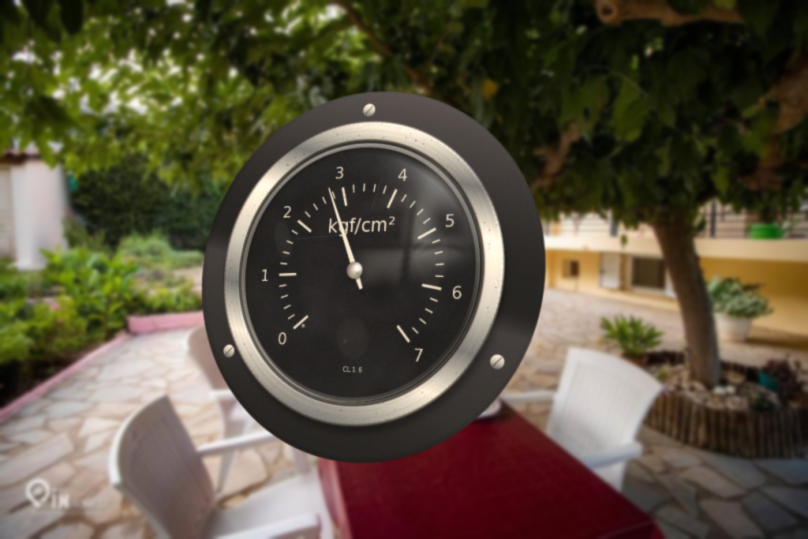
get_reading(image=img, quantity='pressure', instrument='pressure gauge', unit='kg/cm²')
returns 2.8 kg/cm²
